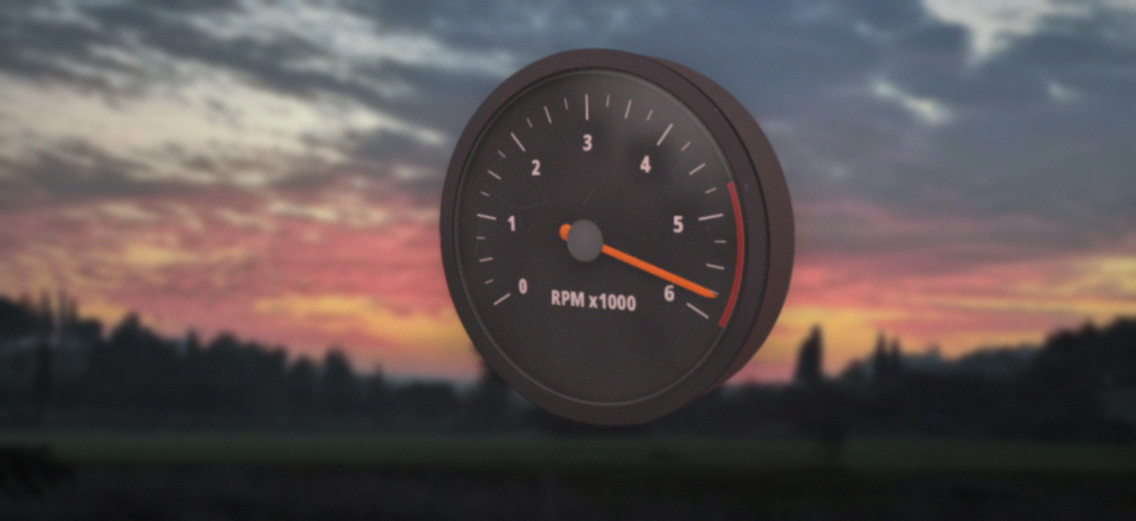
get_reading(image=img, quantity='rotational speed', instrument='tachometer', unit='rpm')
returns 5750 rpm
